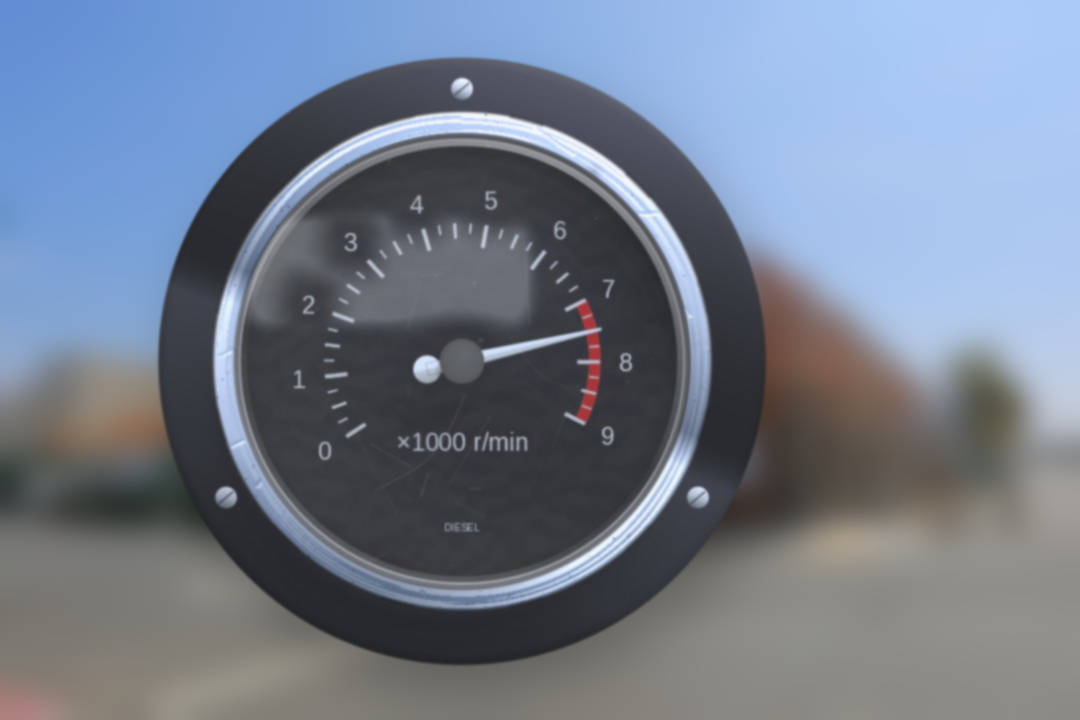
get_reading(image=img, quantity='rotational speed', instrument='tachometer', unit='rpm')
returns 7500 rpm
